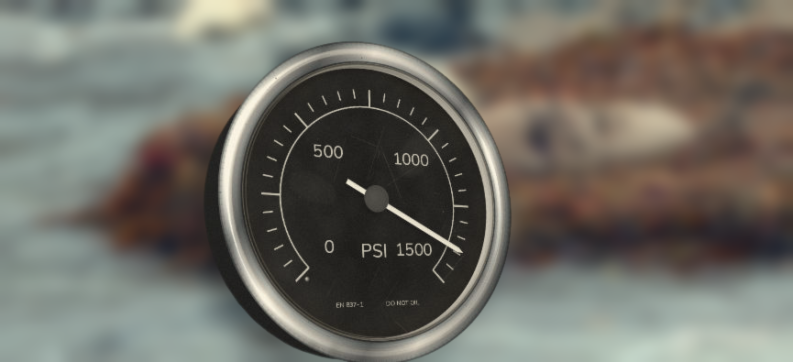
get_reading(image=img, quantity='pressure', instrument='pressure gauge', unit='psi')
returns 1400 psi
